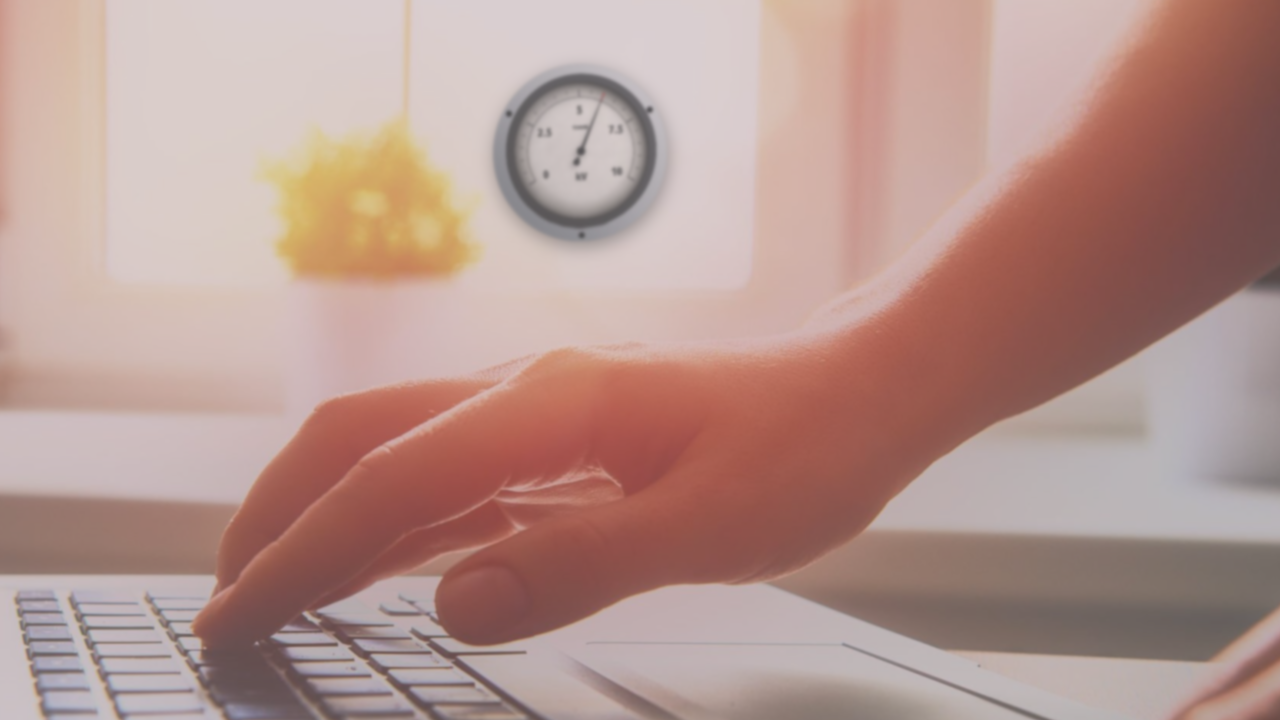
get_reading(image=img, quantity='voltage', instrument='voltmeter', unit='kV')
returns 6 kV
